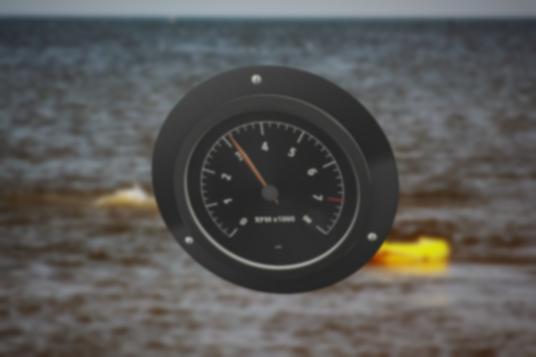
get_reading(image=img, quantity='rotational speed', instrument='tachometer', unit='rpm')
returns 3200 rpm
